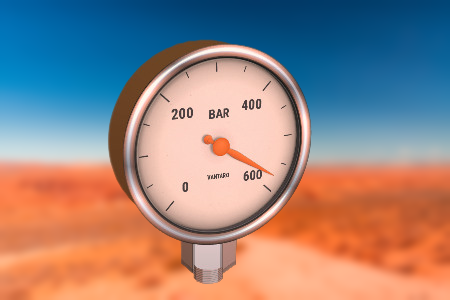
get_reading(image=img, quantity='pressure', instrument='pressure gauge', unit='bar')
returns 575 bar
